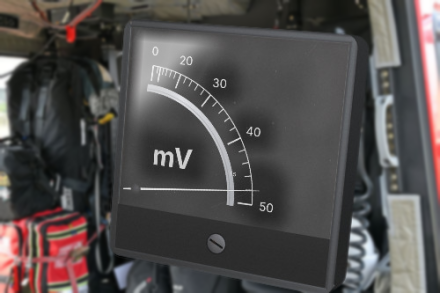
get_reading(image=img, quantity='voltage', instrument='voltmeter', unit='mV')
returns 48 mV
